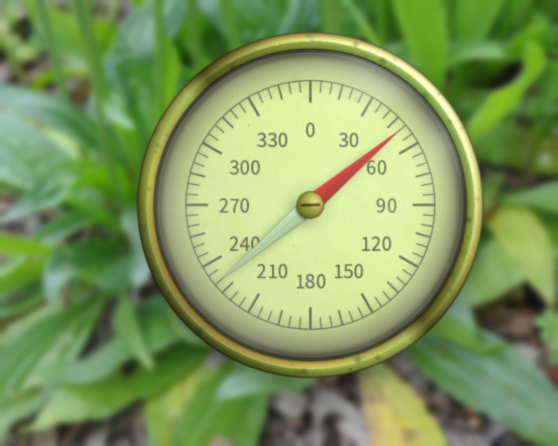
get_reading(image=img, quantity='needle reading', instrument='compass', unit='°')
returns 50 °
